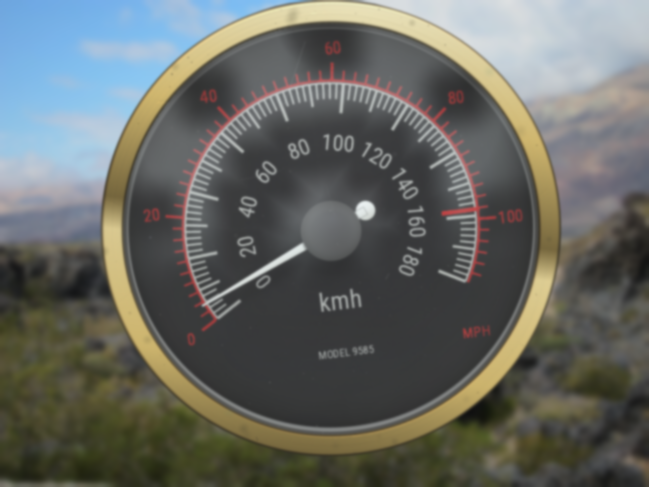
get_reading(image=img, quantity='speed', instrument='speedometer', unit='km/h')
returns 6 km/h
